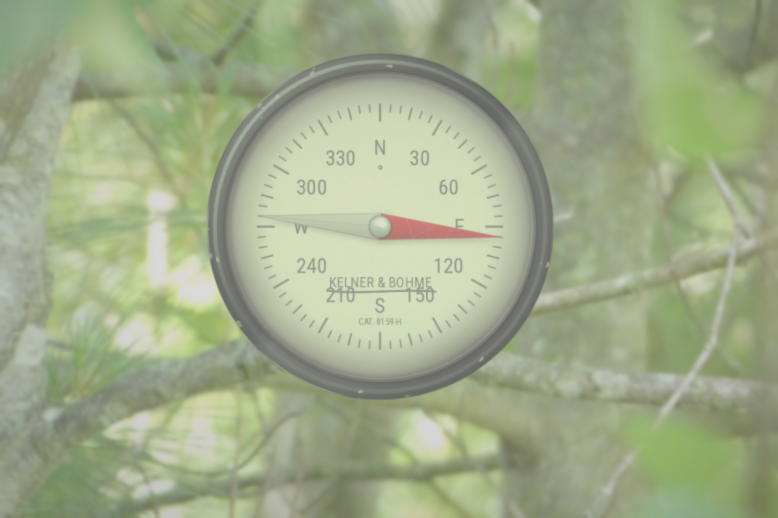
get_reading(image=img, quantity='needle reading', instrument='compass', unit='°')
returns 95 °
